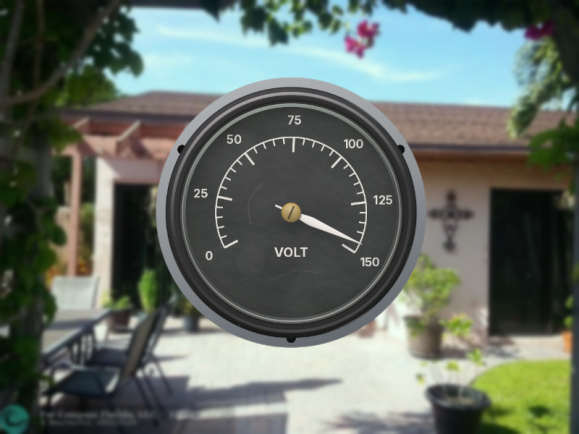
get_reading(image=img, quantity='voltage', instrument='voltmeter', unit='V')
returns 145 V
